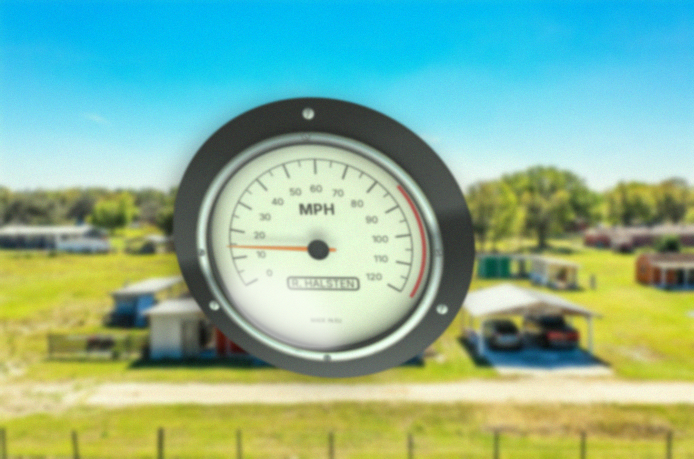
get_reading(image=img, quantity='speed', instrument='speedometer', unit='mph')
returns 15 mph
